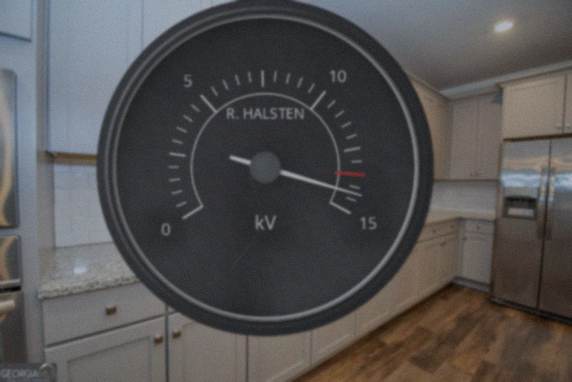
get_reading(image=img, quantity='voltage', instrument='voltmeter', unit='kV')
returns 14.25 kV
